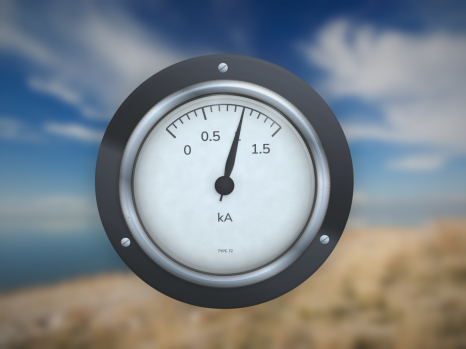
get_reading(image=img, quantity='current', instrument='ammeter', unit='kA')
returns 1 kA
